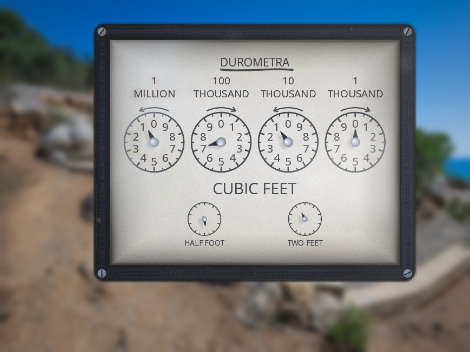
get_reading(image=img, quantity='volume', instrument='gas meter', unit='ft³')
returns 71000 ft³
